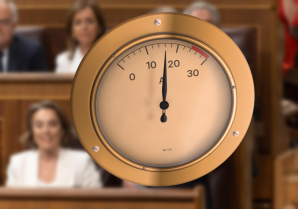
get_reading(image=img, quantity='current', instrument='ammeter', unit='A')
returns 16 A
